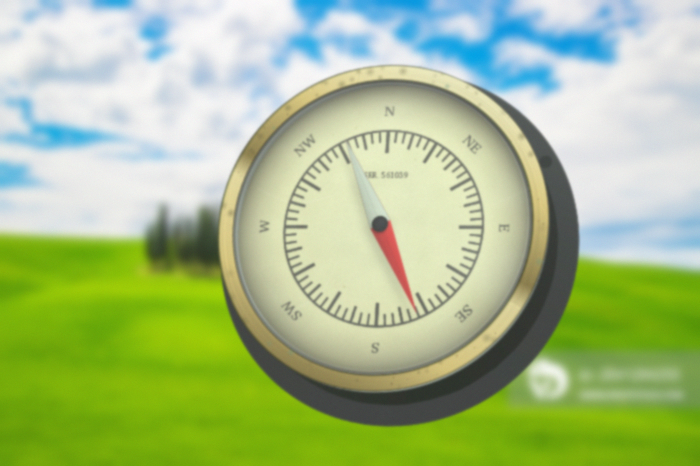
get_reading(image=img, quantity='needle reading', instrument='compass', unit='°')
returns 155 °
